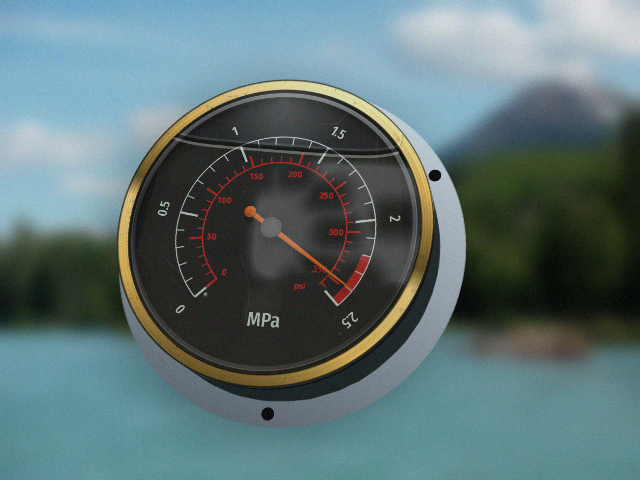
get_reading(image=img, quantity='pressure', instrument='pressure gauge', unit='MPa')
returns 2.4 MPa
